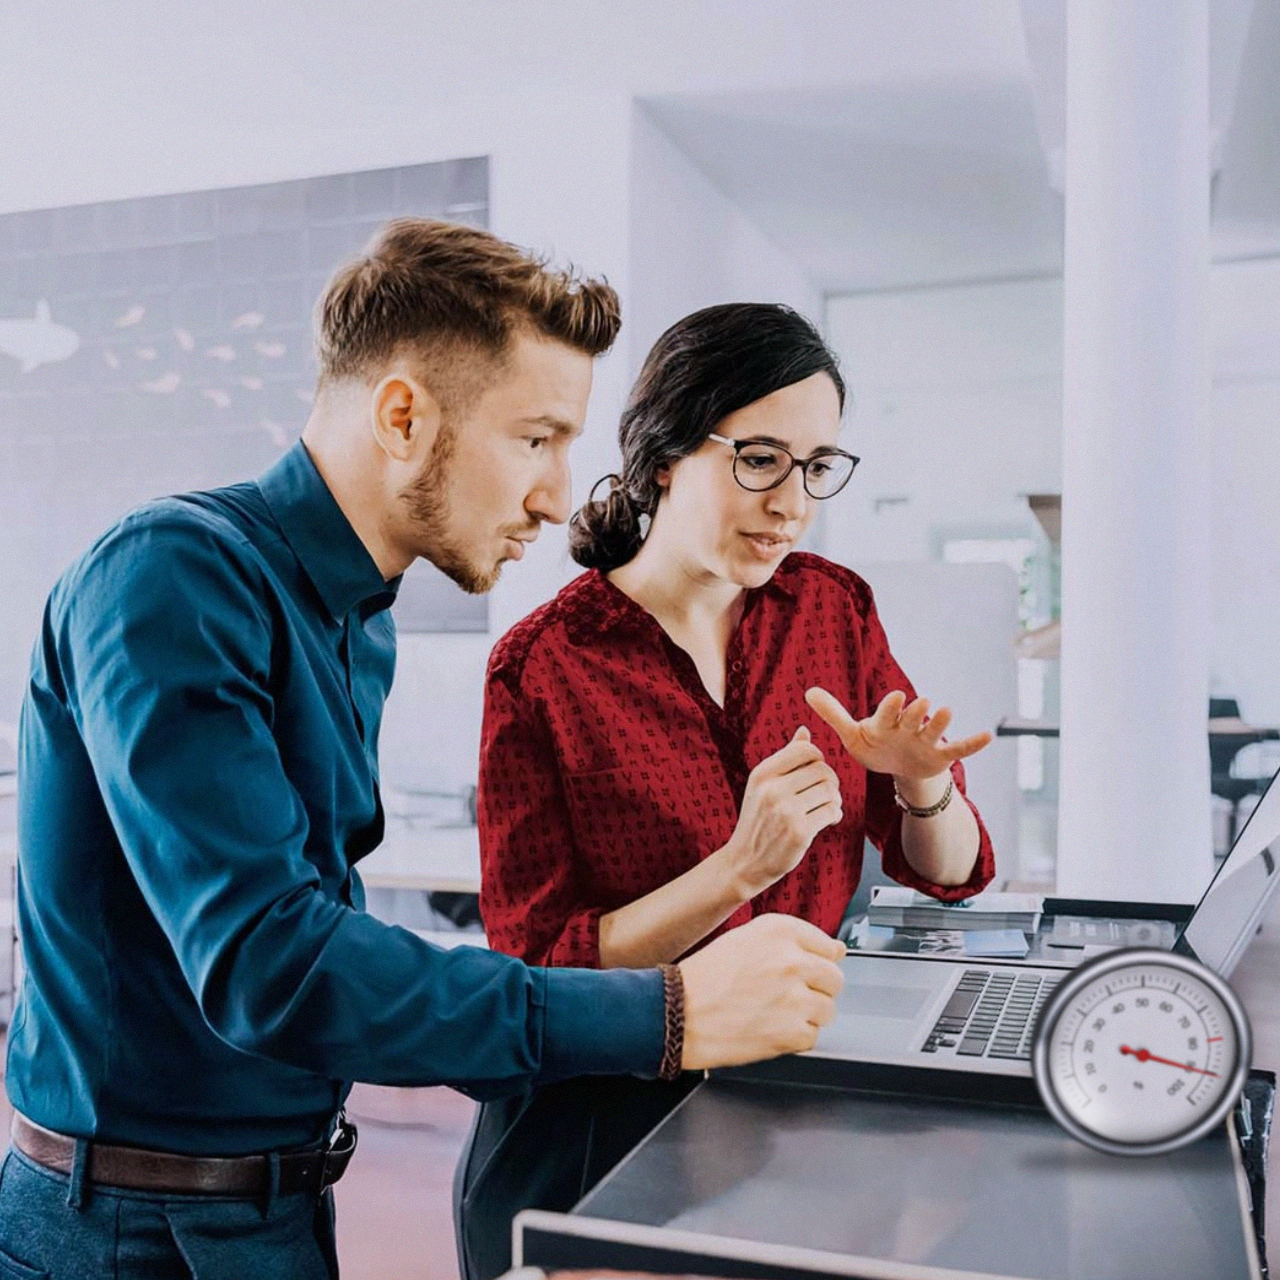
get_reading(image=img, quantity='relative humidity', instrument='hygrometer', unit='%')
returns 90 %
